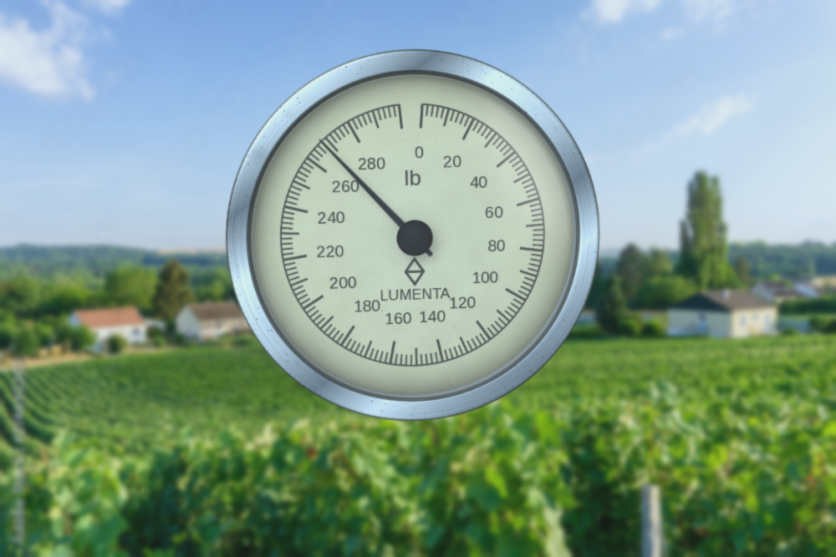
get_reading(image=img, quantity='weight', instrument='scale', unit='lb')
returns 268 lb
